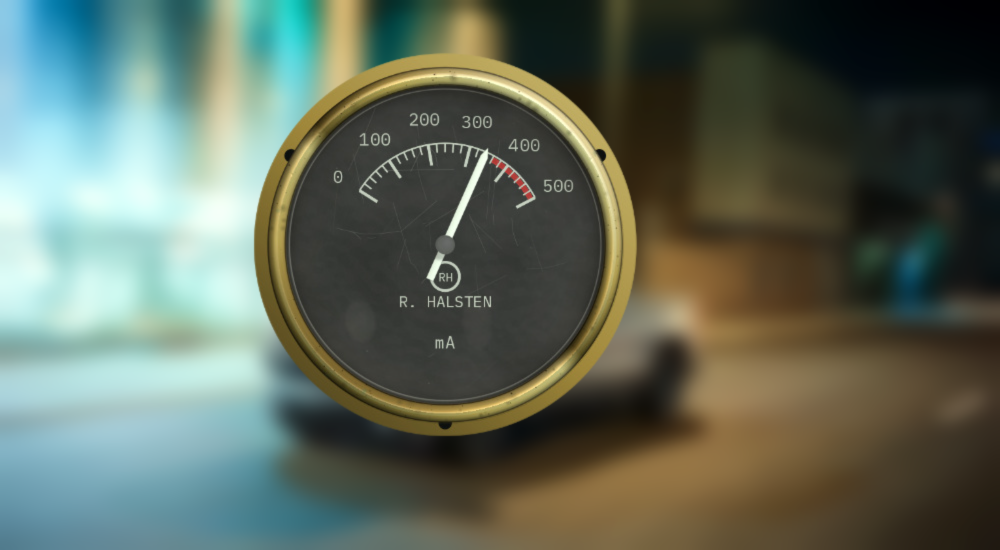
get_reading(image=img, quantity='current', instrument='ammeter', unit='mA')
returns 340 mA
